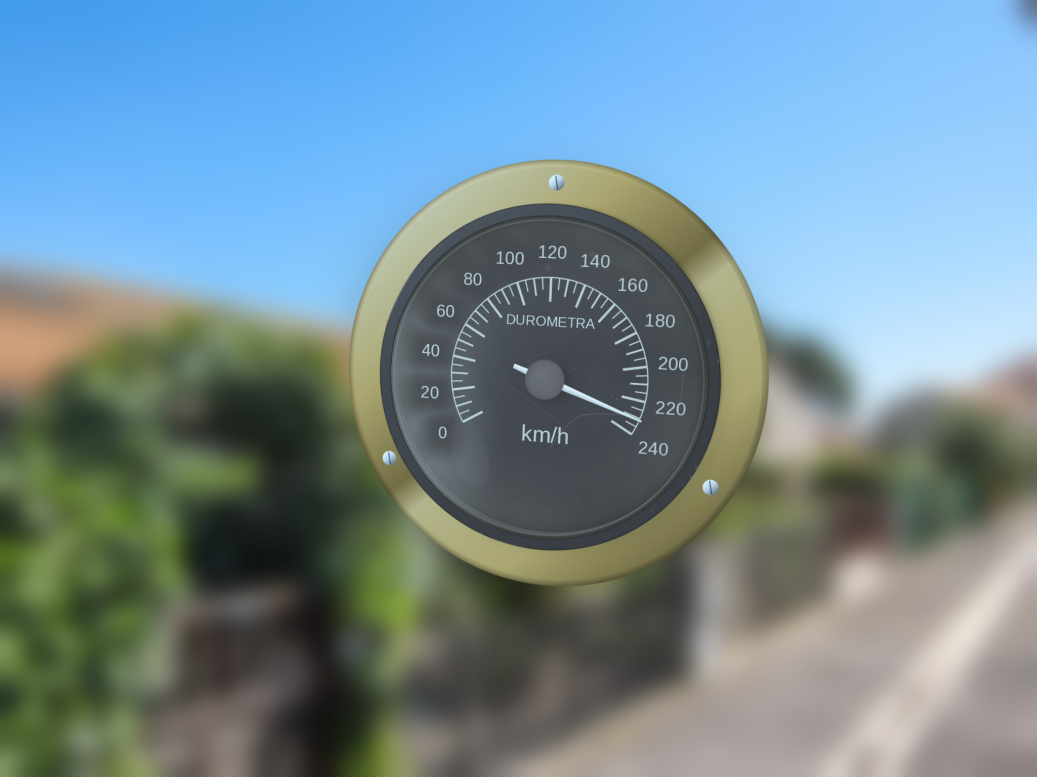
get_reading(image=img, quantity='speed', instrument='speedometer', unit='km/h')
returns 230 km/h
